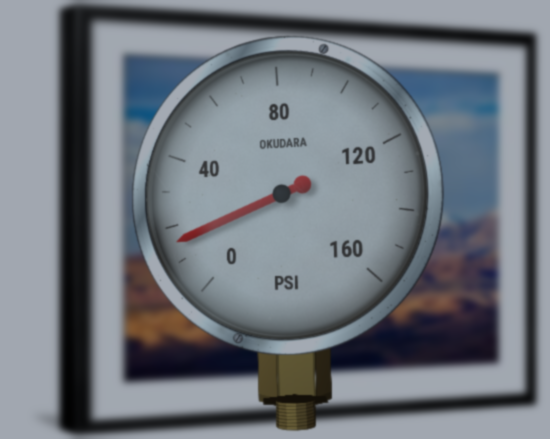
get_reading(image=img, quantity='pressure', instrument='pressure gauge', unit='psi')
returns 15 psi
